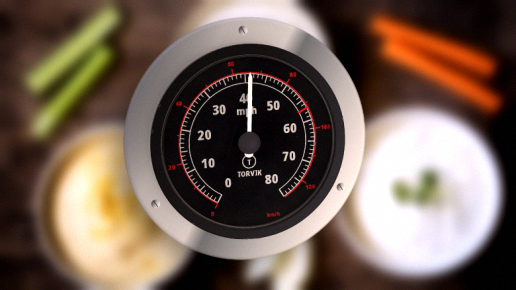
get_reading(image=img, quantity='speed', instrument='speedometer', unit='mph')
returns 41 mph
